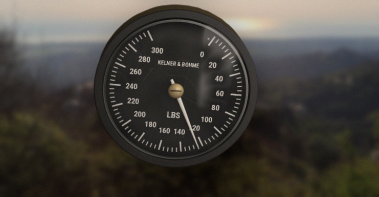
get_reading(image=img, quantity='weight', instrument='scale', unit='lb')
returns 124 lb
